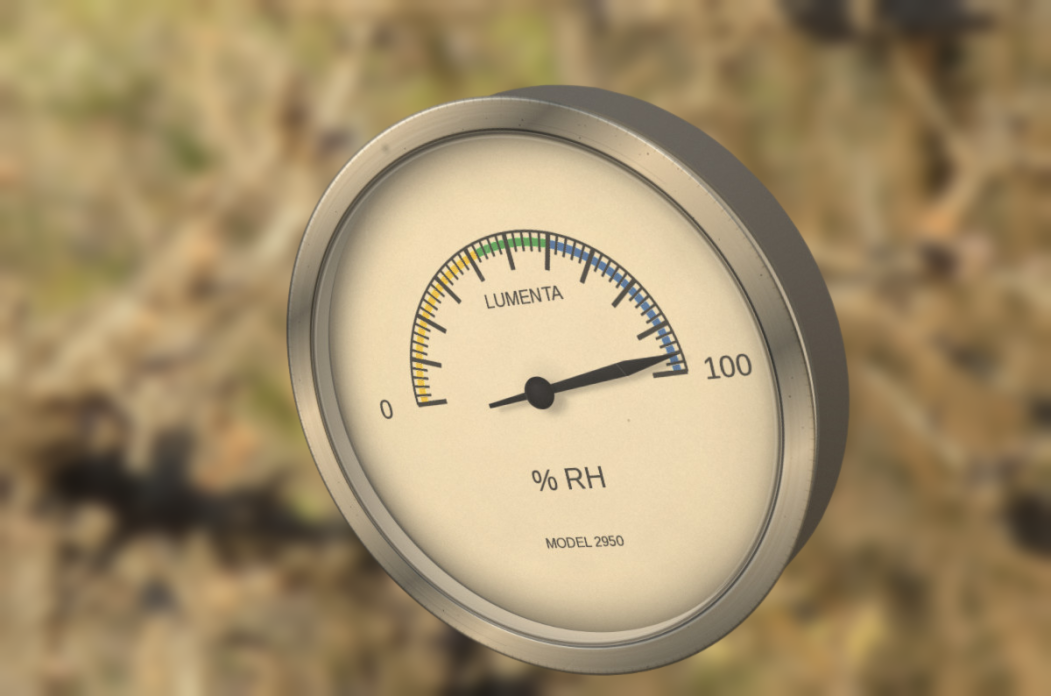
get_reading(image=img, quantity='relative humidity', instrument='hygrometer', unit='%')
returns 96 %
